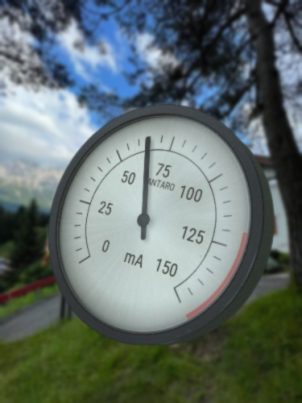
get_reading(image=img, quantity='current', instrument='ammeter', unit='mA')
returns 65 mA
